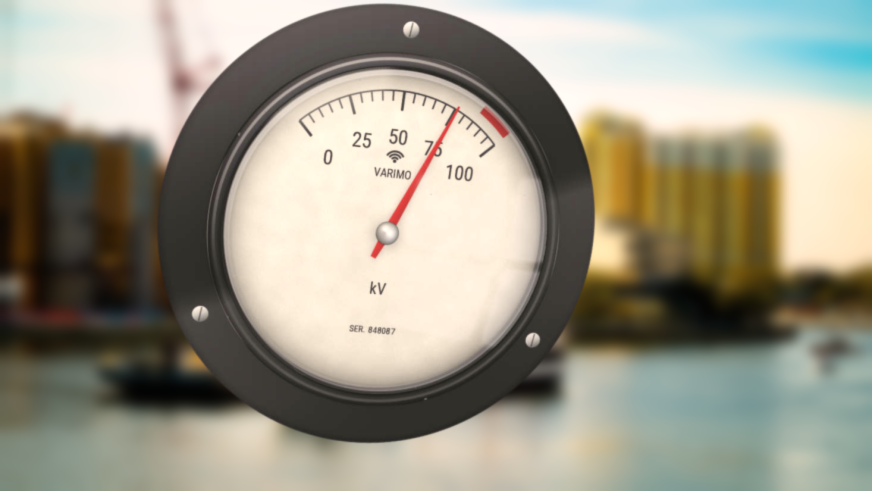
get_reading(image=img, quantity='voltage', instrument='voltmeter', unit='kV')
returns 75 kV
